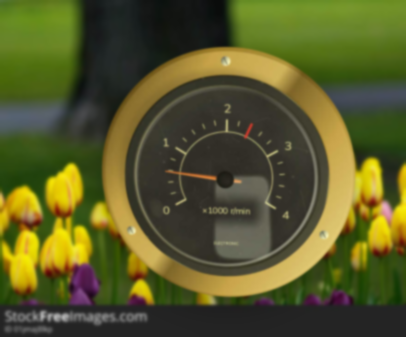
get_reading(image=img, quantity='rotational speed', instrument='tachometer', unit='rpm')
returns 600 rpm
